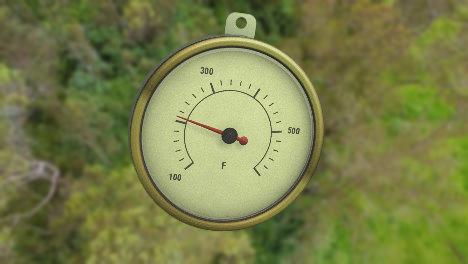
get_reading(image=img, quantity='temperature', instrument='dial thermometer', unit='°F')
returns 210 °F
